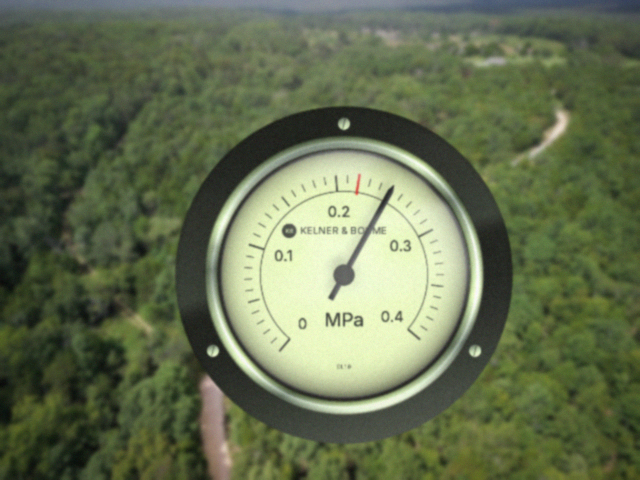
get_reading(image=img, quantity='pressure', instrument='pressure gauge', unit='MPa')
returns 0.25 MPa
